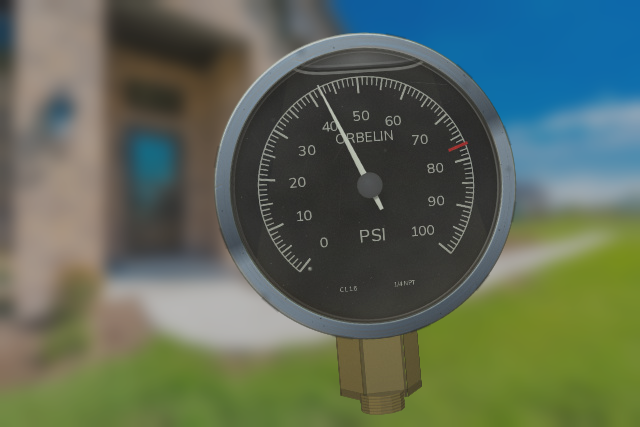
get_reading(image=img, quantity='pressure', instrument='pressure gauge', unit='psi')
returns 42 psi
